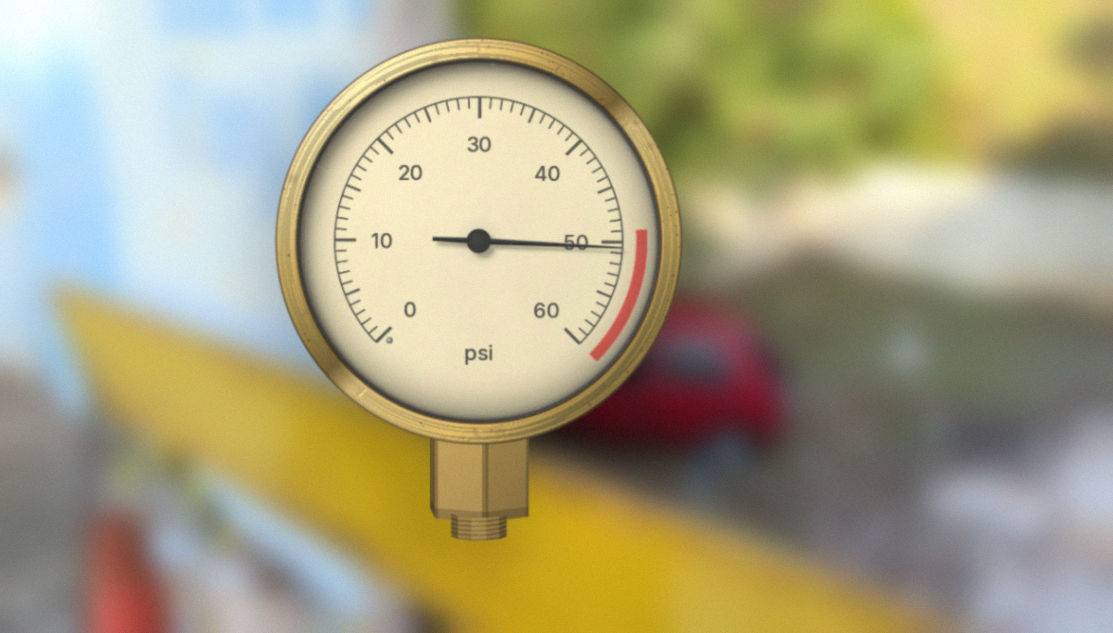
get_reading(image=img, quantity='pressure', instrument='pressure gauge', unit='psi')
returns 50.5 psi
